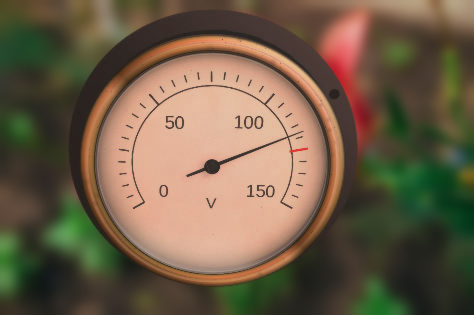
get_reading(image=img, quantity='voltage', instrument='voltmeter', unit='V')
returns 117.5 V
